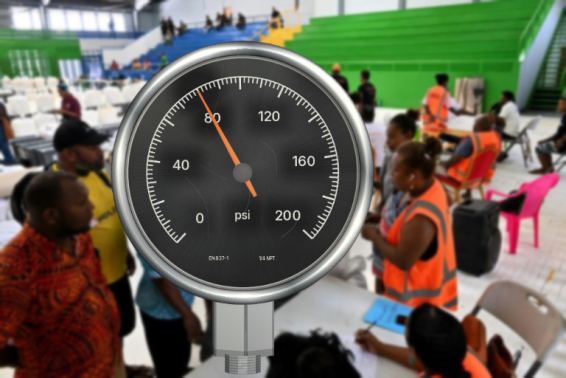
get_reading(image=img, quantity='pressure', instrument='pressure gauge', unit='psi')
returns 80 psi
